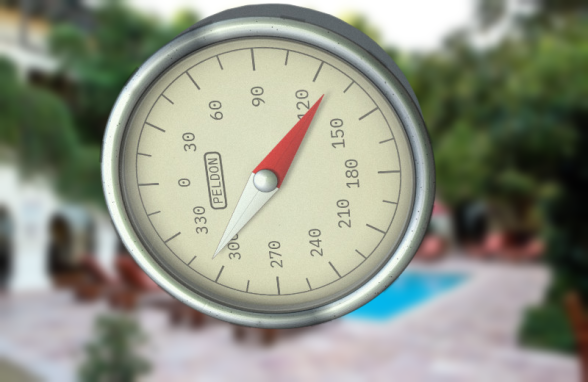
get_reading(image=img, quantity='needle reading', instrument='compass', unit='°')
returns 127.5 °
